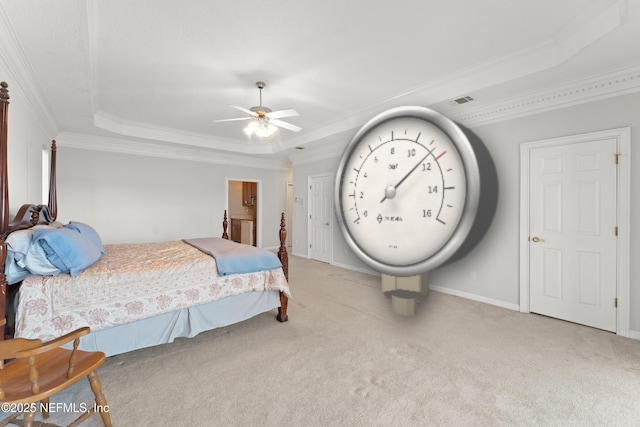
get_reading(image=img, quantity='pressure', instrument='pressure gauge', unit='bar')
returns 11.5 bar
